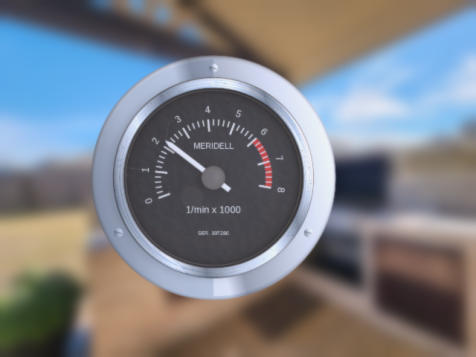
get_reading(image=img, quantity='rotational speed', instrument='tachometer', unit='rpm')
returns 2200 rpm
